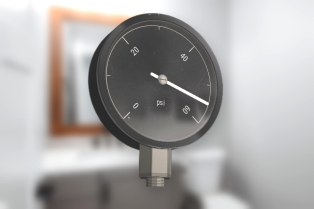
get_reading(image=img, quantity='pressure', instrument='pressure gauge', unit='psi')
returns 55 psi
